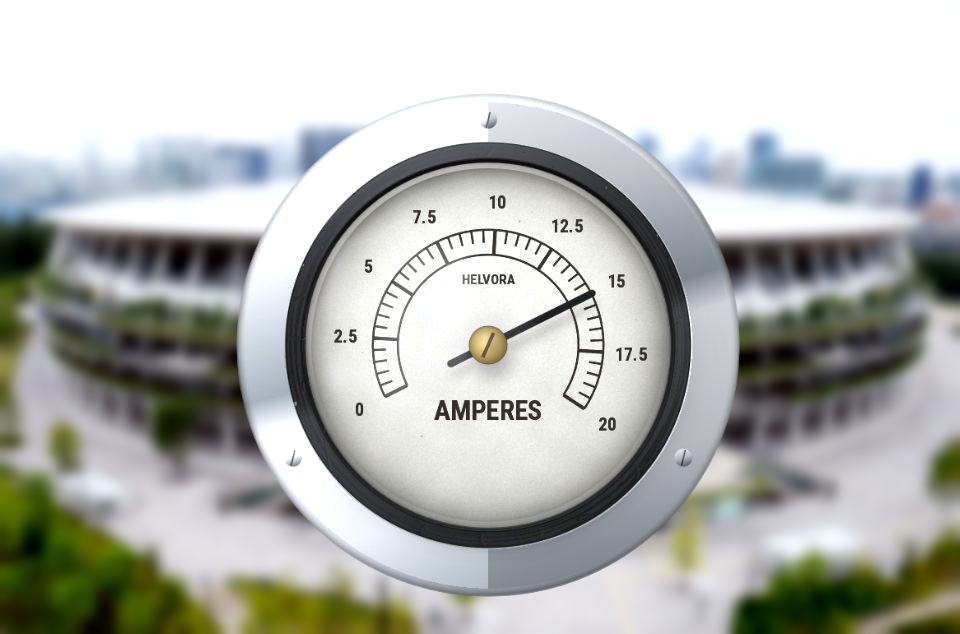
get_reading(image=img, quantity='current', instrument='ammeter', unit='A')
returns 15 A
